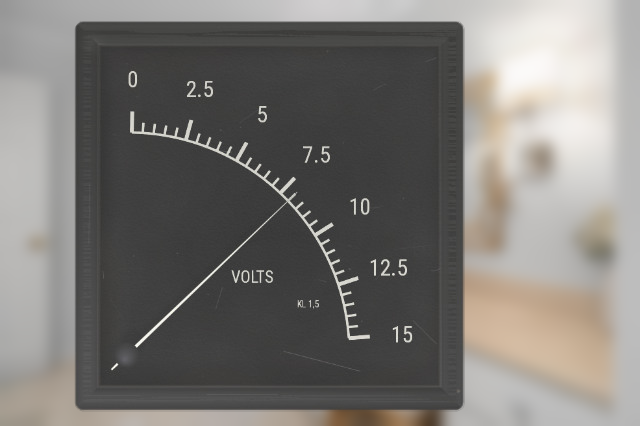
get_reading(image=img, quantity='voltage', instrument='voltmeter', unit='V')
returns 8 V
